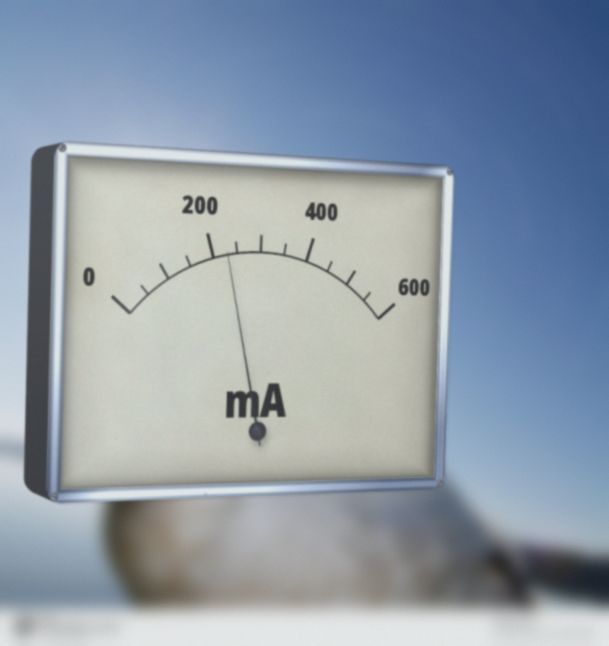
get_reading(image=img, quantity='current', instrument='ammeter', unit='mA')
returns 225 mA
